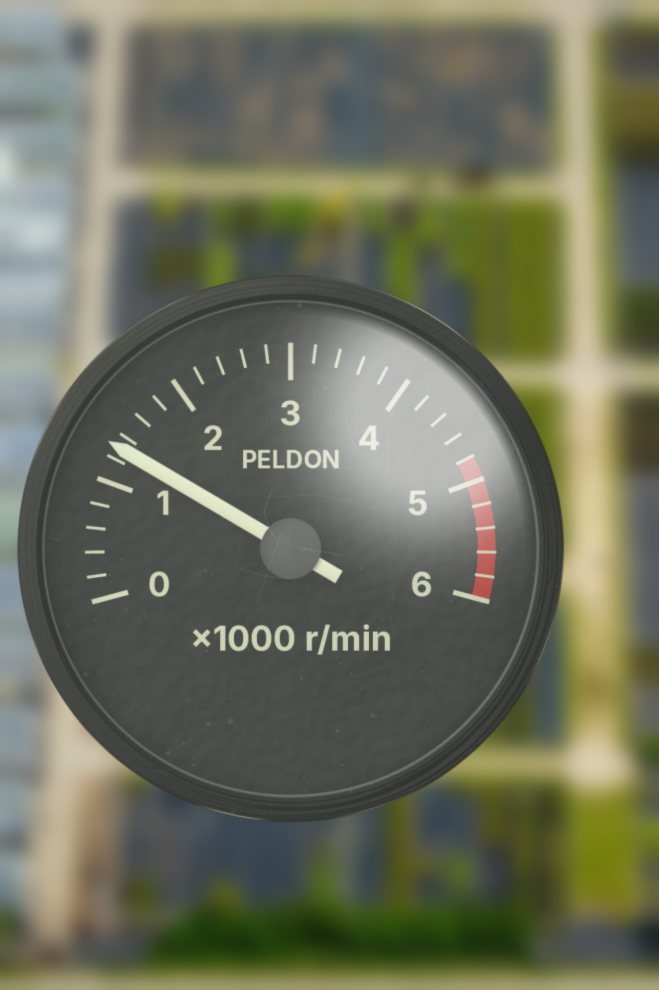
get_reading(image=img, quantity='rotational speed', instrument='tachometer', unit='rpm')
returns 1300 rpm
